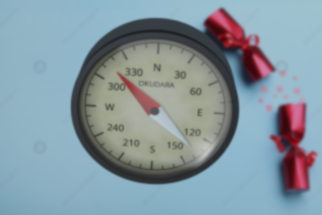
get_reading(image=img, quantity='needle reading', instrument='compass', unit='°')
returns 315 °
